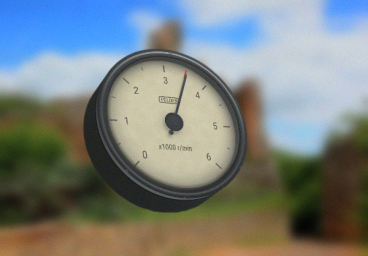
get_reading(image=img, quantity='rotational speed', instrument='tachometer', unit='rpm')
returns 3500 rpm
